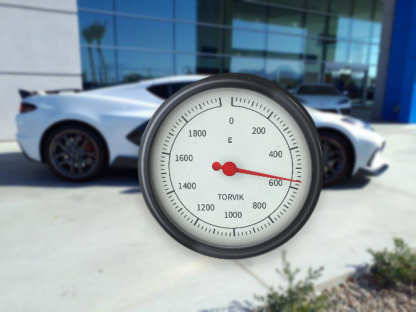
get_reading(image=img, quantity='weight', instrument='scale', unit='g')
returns 560 g
